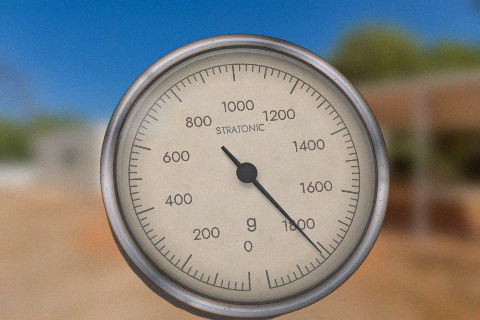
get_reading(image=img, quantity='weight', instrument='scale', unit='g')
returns 1820 g
